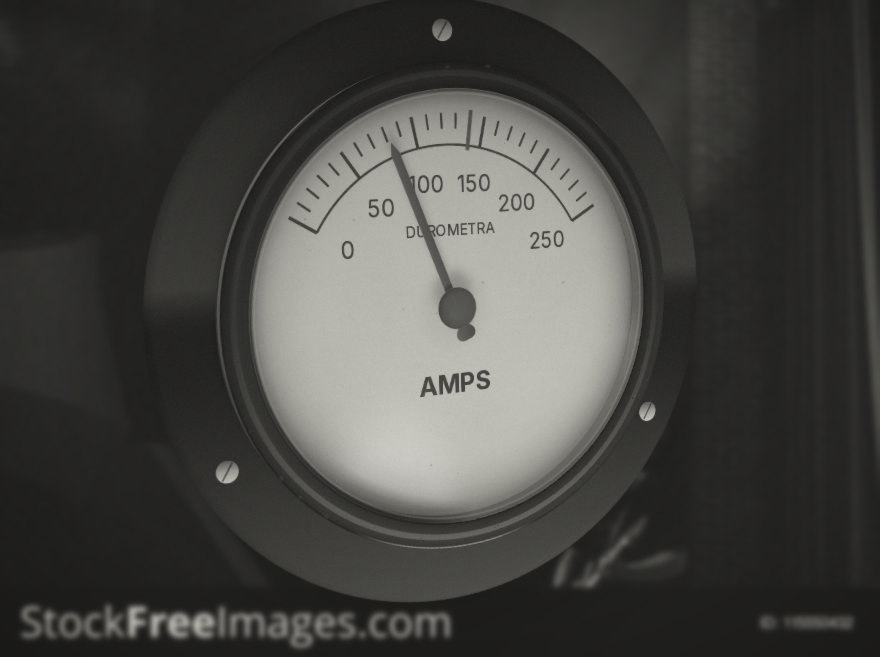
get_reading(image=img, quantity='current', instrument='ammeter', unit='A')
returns 80 A
